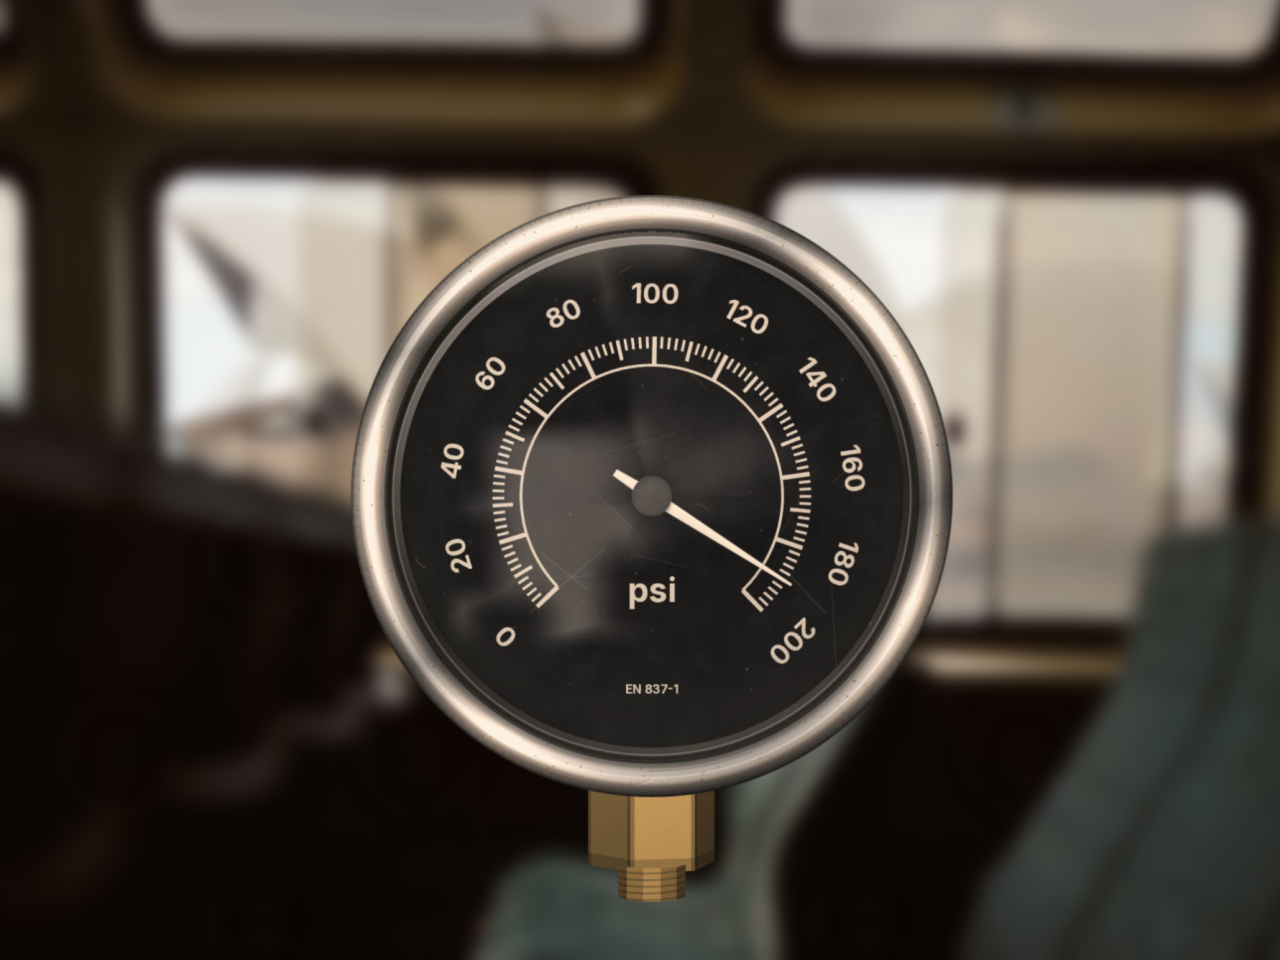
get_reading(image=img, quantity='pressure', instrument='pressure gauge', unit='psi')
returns 190 psi
